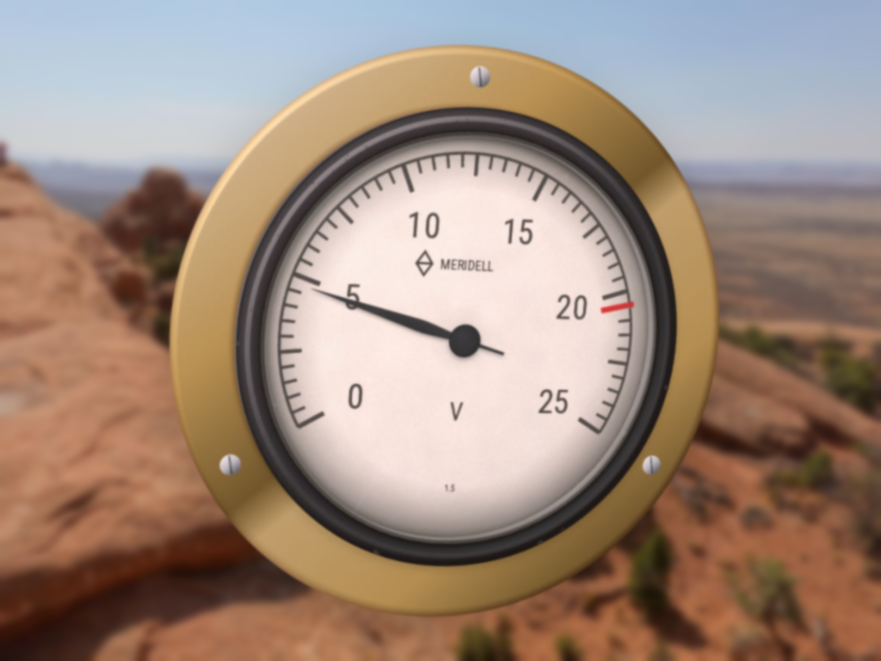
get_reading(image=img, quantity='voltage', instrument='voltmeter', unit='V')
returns 4.75 V
